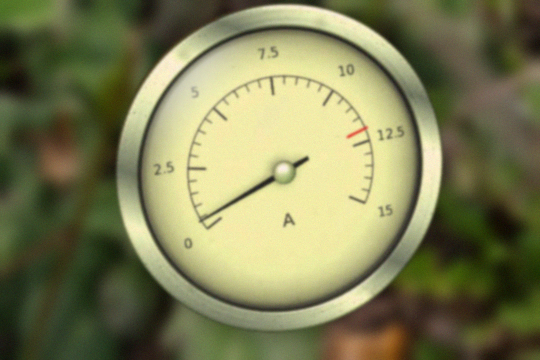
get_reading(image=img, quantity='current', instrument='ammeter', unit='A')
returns 0.5 A
